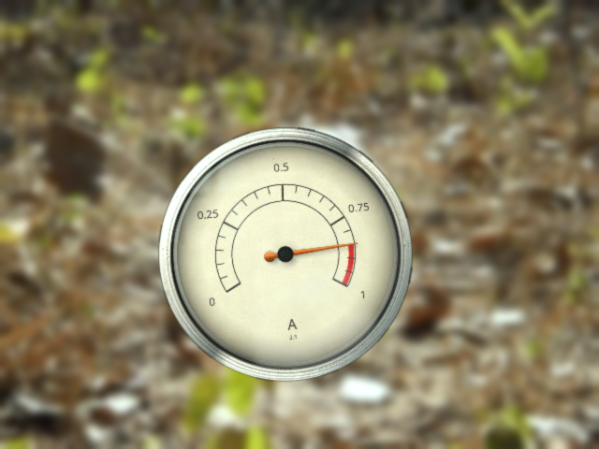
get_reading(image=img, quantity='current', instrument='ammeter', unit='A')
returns 0.85 A
